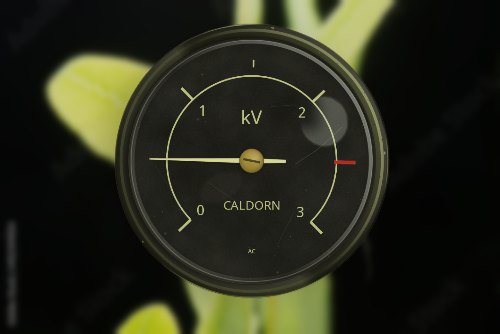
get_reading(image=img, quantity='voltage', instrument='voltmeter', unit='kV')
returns 0.5 kV
